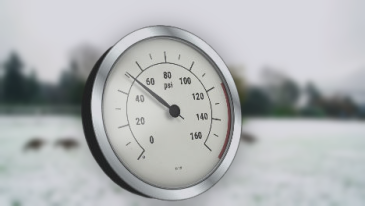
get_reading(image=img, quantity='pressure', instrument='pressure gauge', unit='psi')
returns 50 psi
